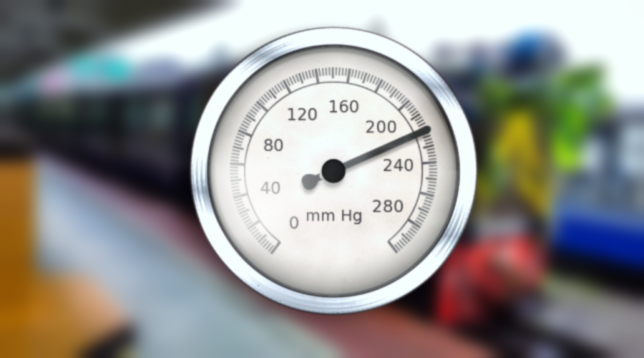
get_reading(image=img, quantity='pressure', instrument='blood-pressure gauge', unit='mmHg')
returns 220 mmHg
